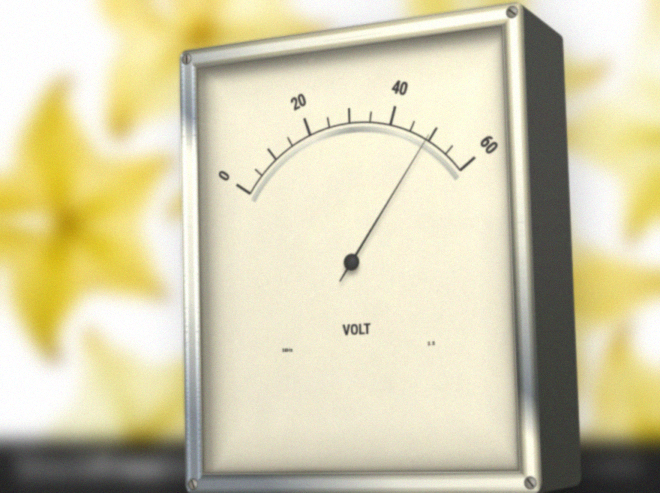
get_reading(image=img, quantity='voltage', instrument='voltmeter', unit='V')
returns 50 V
